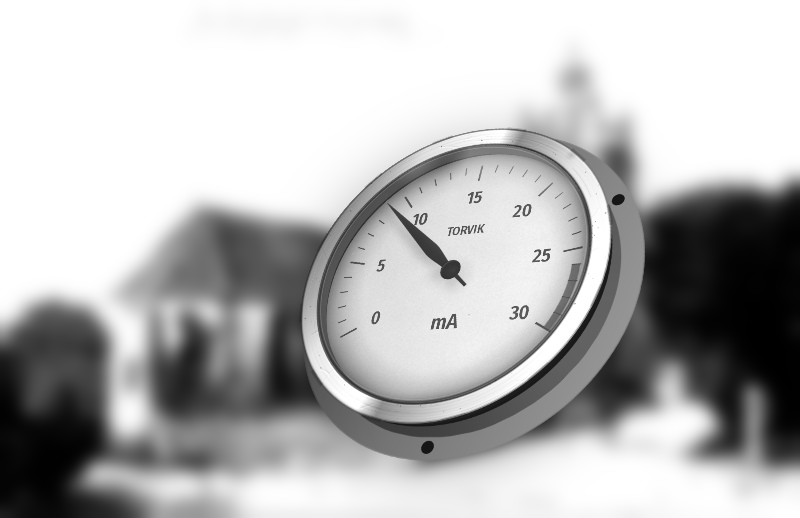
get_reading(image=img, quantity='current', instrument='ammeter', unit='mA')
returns 9 mA
